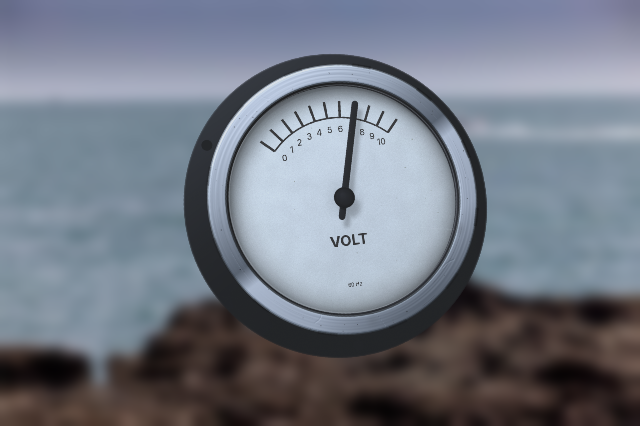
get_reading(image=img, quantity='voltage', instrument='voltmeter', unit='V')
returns 7 V
